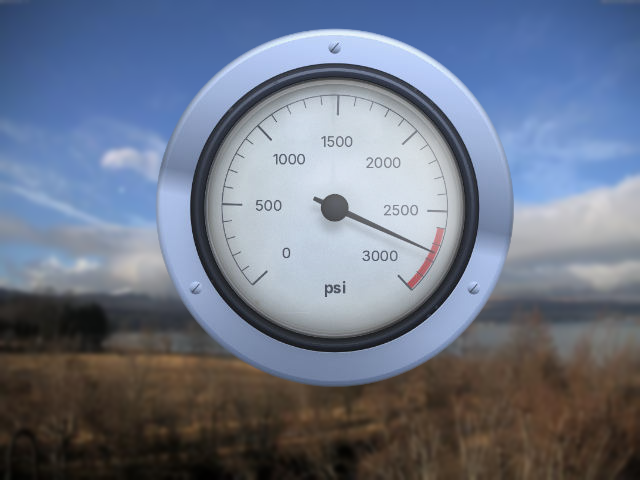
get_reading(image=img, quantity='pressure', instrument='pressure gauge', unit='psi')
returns 2750 psi
